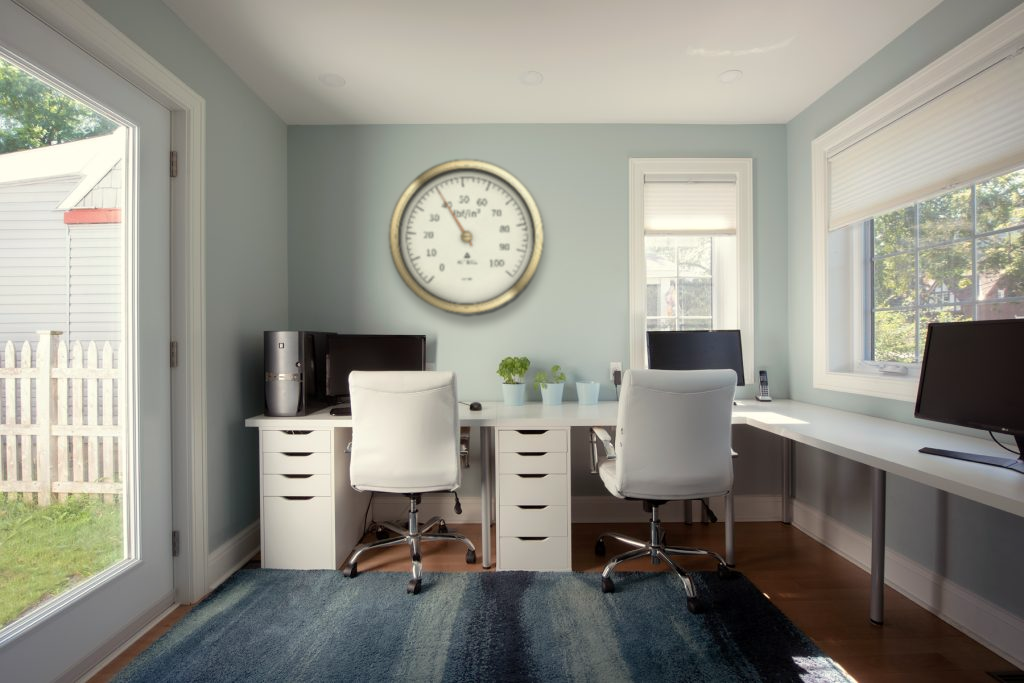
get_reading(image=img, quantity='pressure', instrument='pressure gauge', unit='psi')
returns 40 psi
